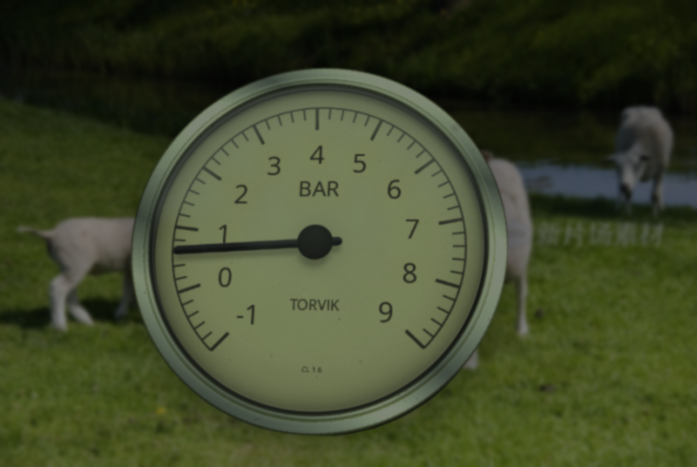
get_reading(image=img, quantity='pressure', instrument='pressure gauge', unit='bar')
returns 0.6 bar
